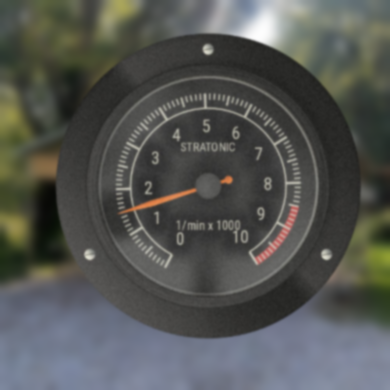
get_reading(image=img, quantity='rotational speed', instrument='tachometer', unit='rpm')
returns 1500 rpm
